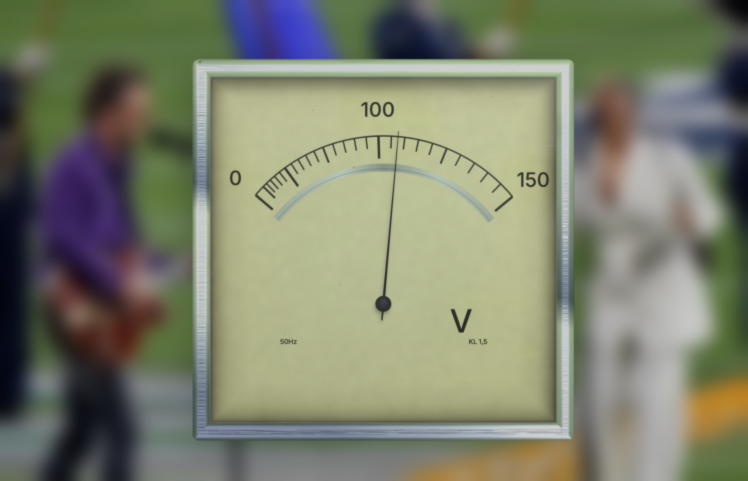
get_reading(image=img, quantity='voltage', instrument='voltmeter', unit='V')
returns 107.5 V
